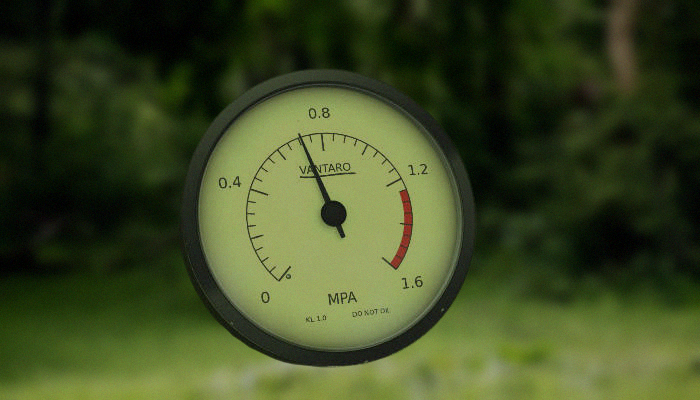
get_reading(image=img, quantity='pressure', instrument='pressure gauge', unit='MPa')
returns 0.7 MPa
